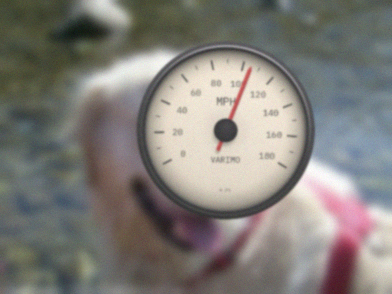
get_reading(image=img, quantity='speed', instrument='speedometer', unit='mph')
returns 105 mph
